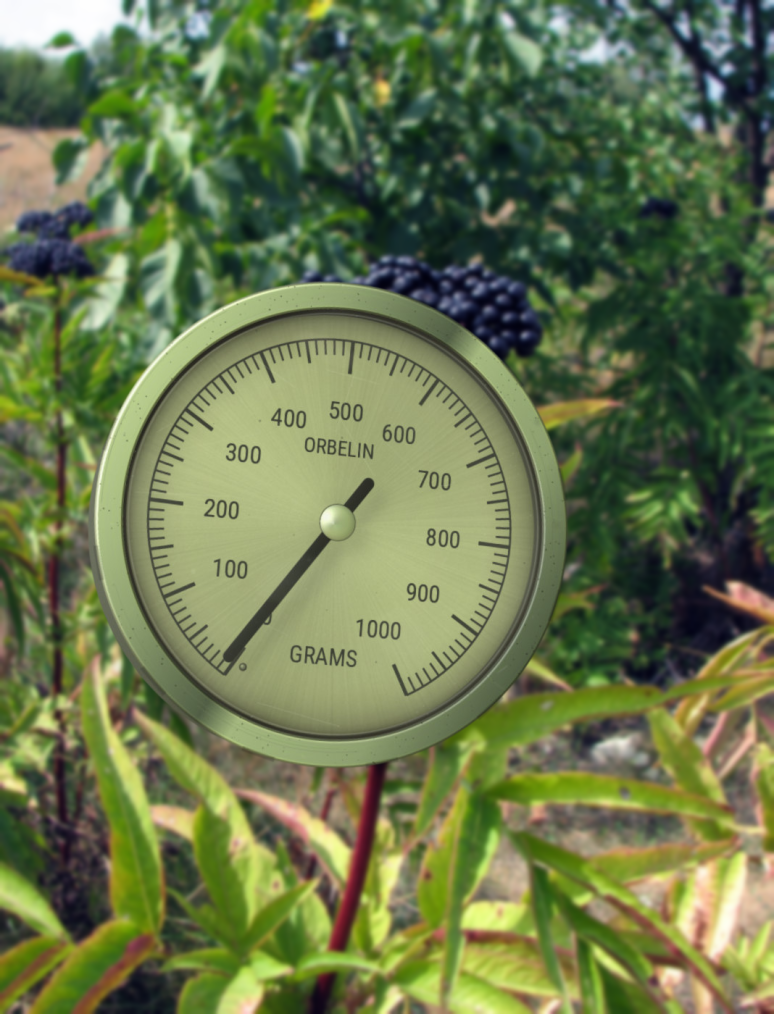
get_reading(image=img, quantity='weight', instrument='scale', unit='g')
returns 10 g
